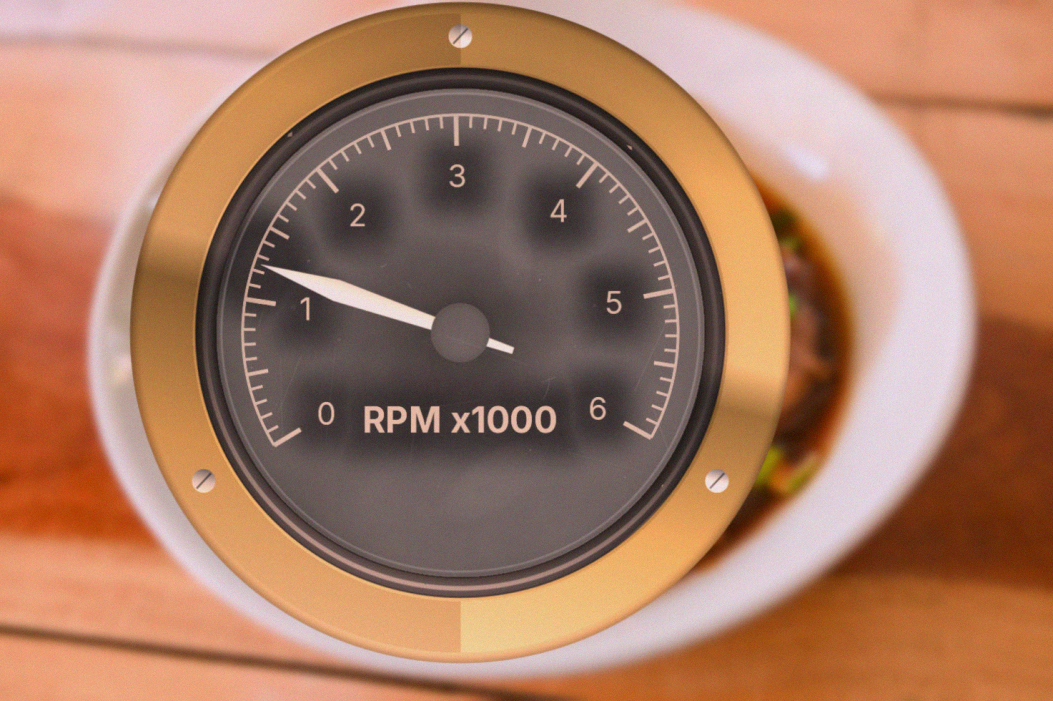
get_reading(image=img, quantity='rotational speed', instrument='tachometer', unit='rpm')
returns 1250 rpm
